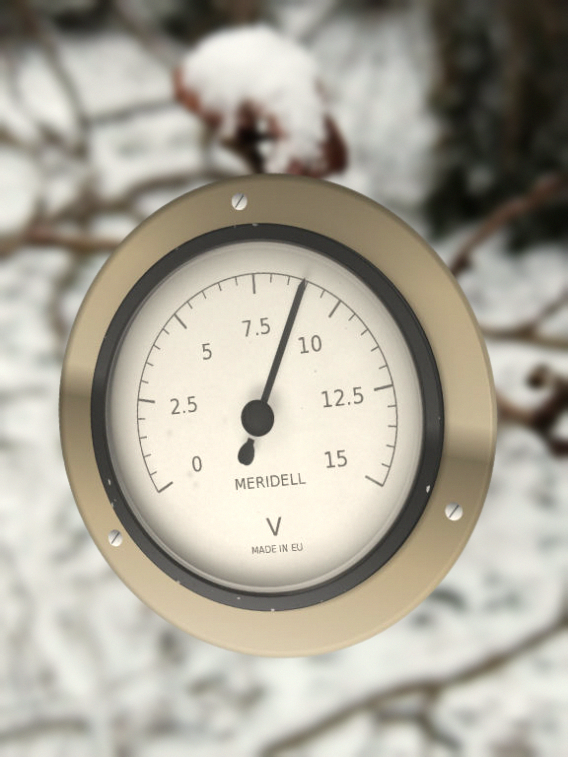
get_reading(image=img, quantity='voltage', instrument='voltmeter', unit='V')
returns 9 V
